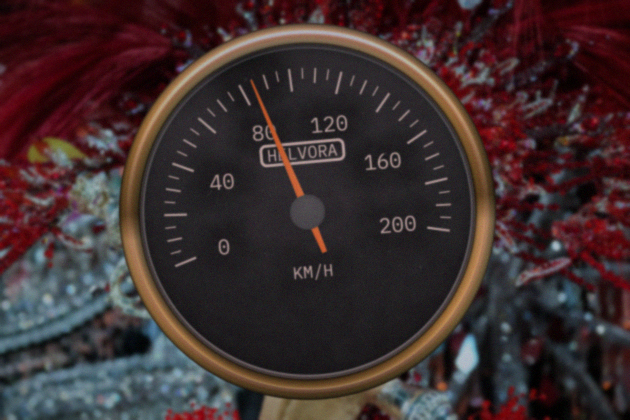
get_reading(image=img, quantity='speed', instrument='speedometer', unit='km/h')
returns 85 km/h
